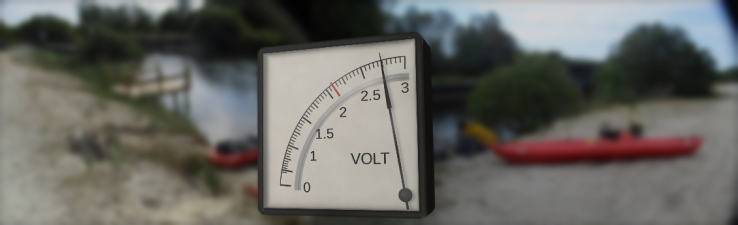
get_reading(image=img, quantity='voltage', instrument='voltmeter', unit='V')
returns 2.75 V
